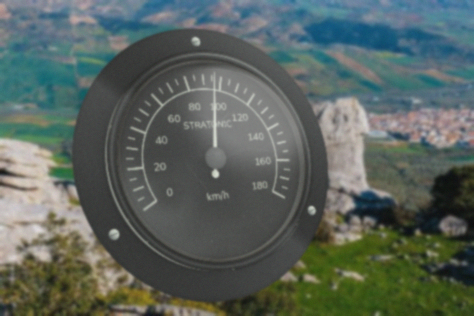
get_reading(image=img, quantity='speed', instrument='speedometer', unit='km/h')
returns 95 km/h
